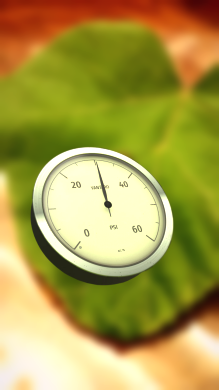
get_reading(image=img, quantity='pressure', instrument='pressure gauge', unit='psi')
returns 30 psi
